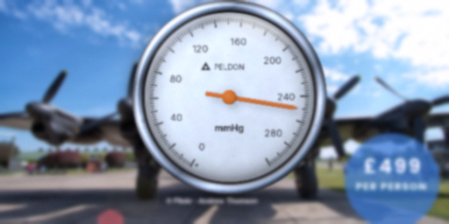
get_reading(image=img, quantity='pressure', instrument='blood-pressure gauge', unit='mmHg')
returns 250 mmHg
